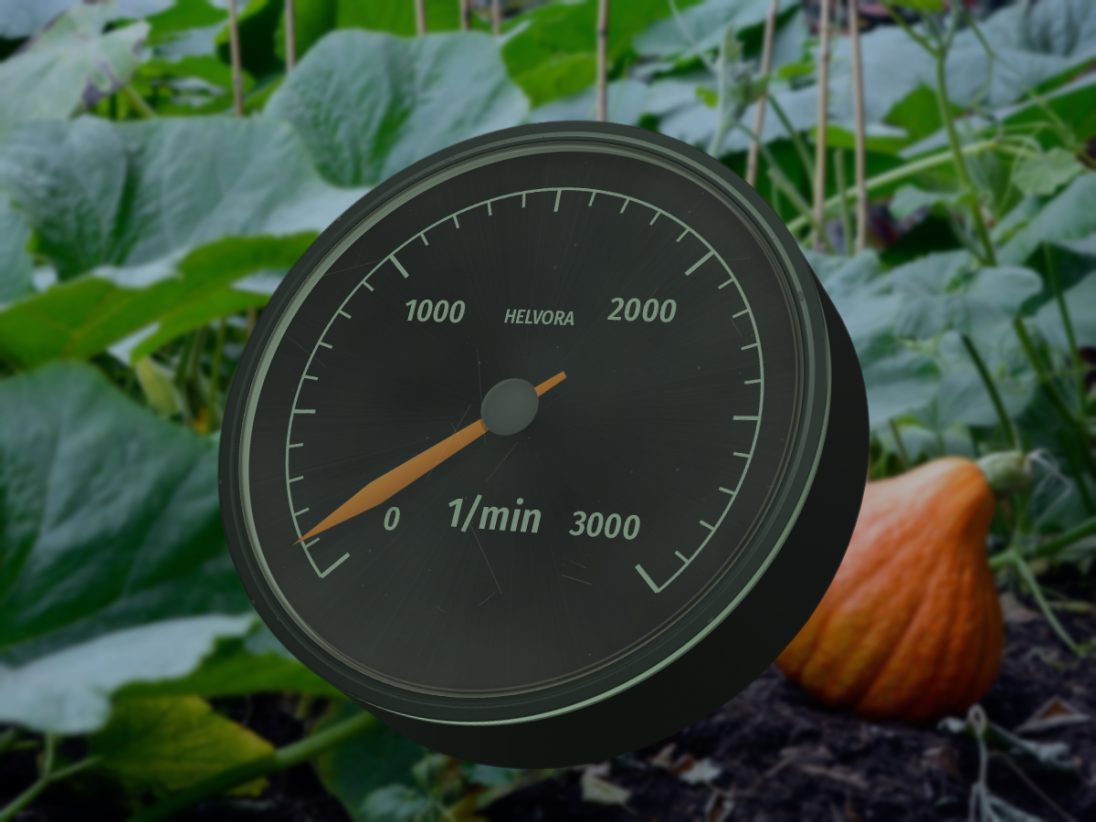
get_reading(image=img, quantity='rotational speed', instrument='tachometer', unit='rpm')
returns 100 rpm
